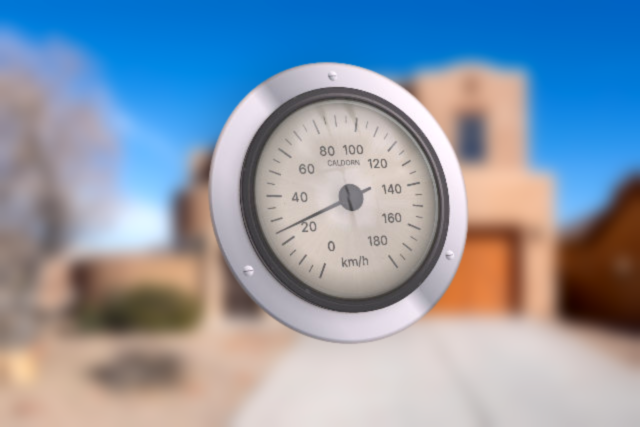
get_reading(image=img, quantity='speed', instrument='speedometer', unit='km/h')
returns 25 km/h
